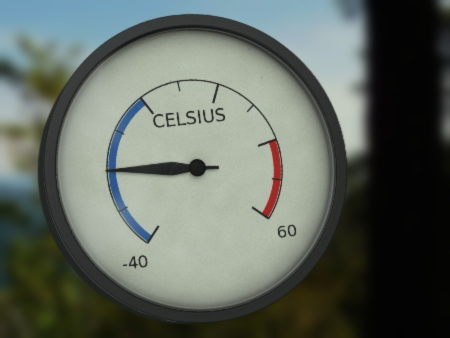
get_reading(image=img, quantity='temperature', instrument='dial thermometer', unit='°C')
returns -20 °C
